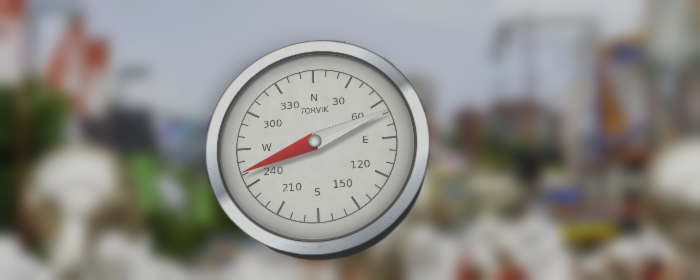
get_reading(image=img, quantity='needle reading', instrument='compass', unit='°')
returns 250 °
